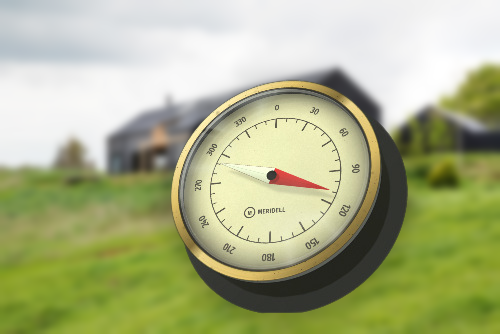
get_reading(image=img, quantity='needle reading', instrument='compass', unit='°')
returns 110 °
